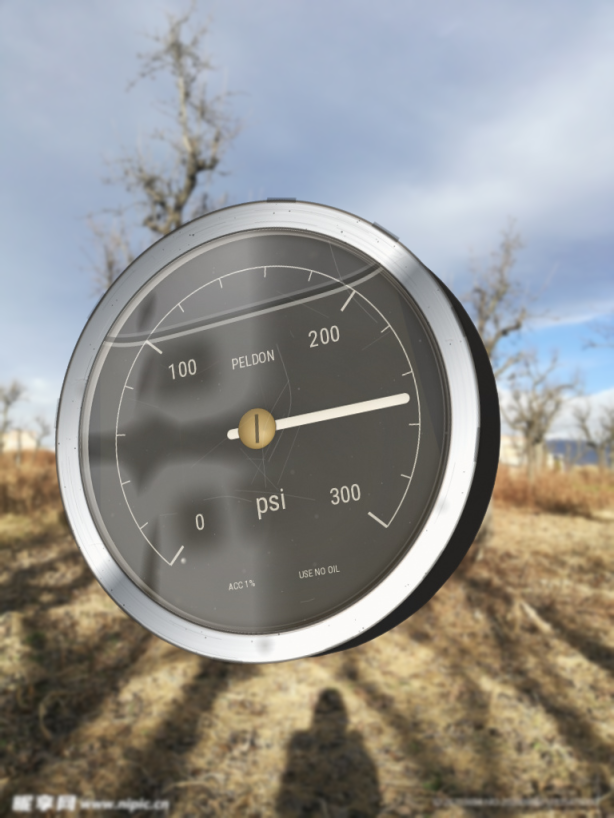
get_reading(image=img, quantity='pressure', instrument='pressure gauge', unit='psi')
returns 250 psi
